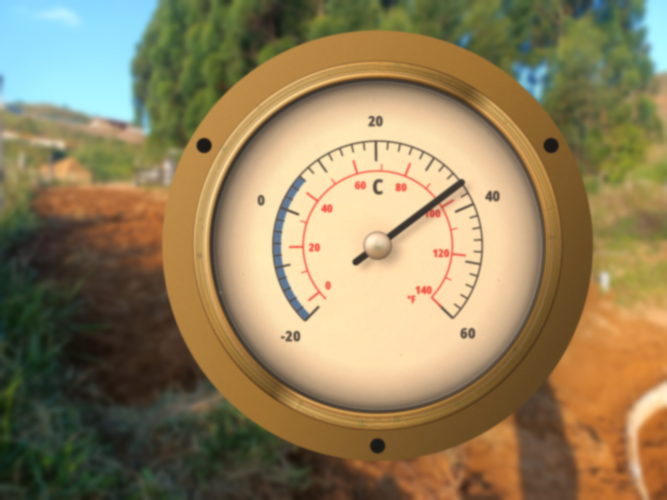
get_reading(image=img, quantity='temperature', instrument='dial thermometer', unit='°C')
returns 36 °C
